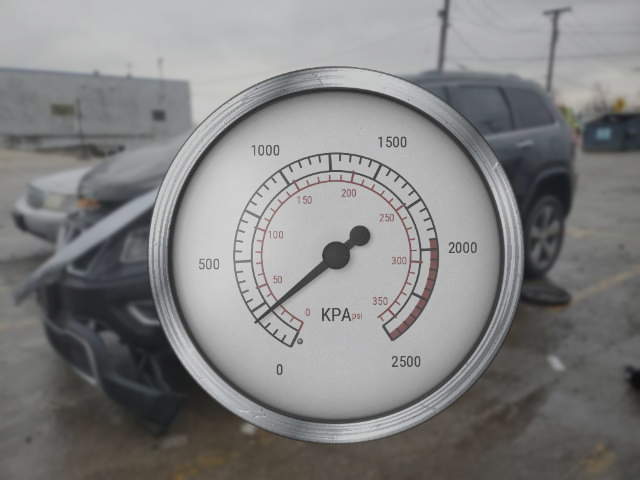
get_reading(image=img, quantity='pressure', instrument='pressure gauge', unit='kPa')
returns 200 kPa
